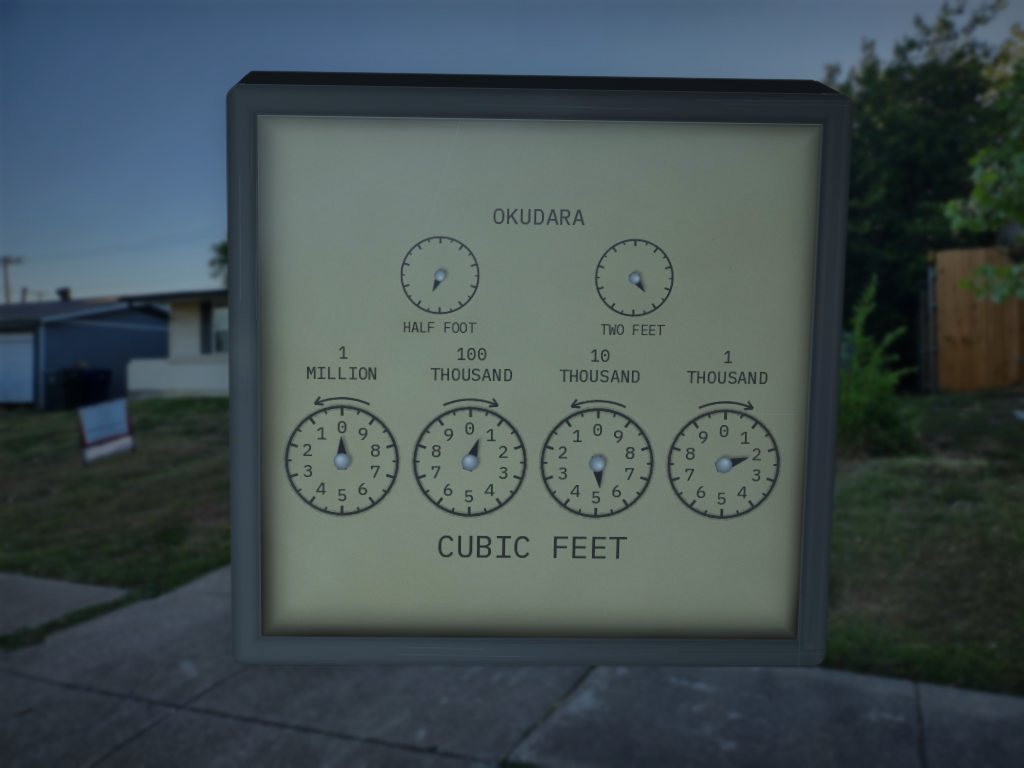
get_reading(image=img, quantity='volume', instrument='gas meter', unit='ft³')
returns 5200 ft³
